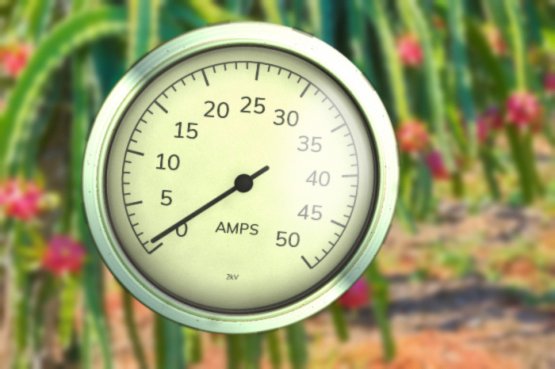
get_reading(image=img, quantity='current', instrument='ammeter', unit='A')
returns 1 A
